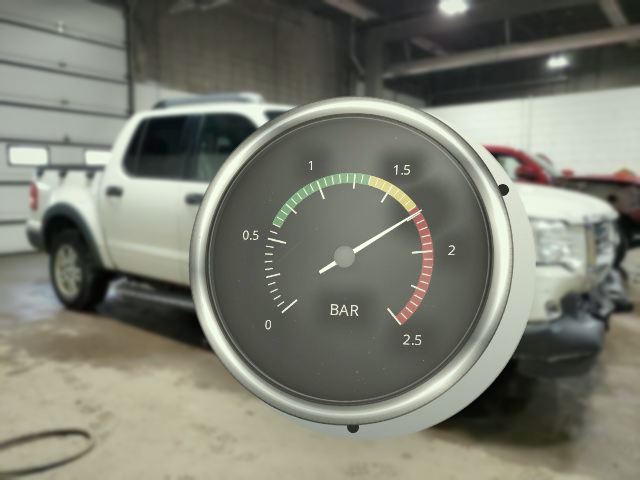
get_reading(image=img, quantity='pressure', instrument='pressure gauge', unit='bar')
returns 1.75 bar
